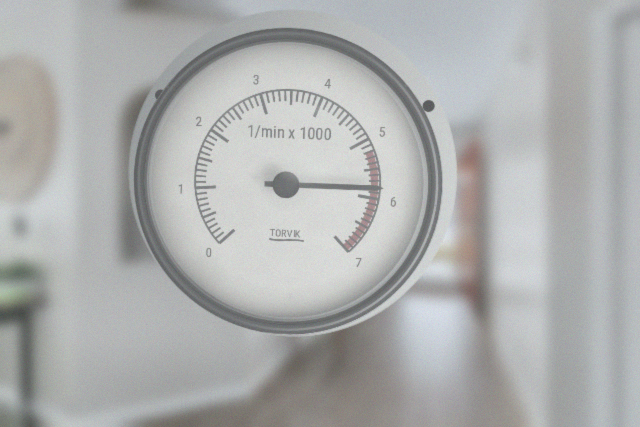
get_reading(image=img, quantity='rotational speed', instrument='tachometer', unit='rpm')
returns 5800 rpm
